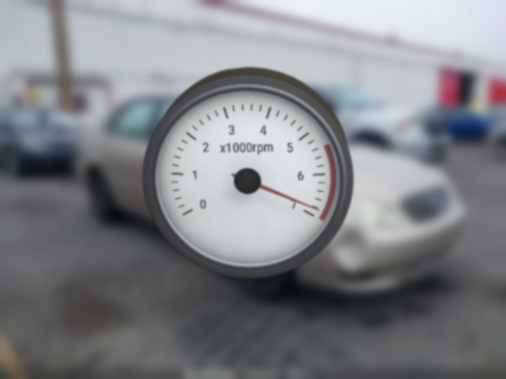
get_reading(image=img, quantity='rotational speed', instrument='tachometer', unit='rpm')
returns 6800 rpm
